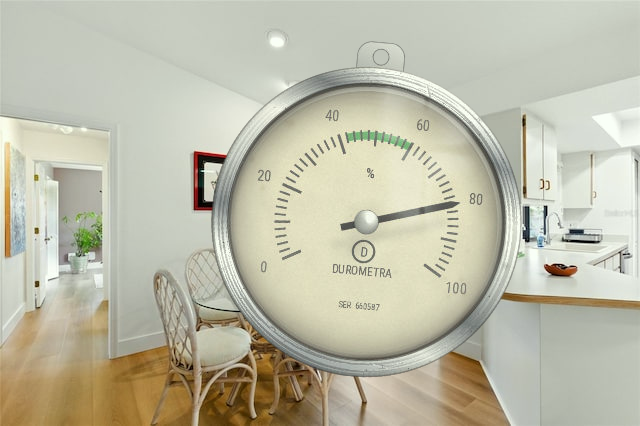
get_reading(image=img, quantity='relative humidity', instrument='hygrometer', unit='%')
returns 80 %
